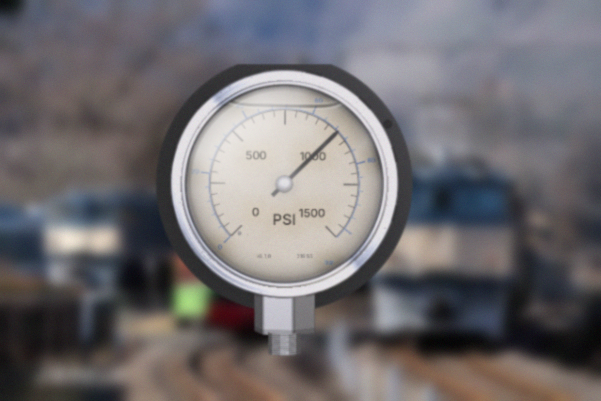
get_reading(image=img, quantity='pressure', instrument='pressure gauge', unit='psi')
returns 1000 psi
